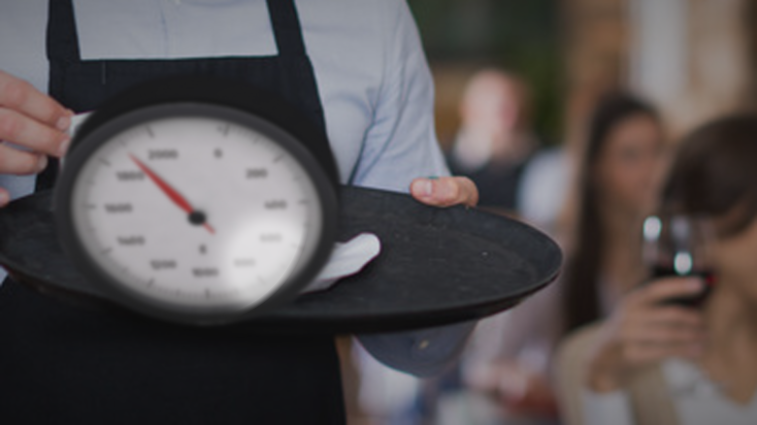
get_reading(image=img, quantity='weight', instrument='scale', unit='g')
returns 1900 g
